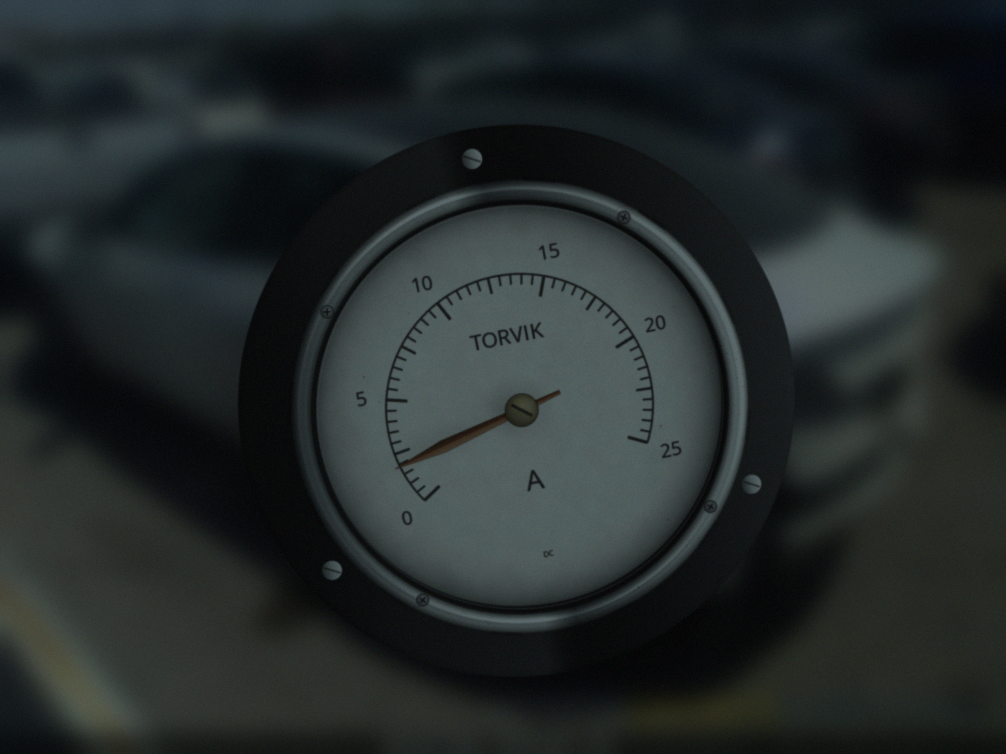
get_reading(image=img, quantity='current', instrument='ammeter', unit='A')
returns 2 A
